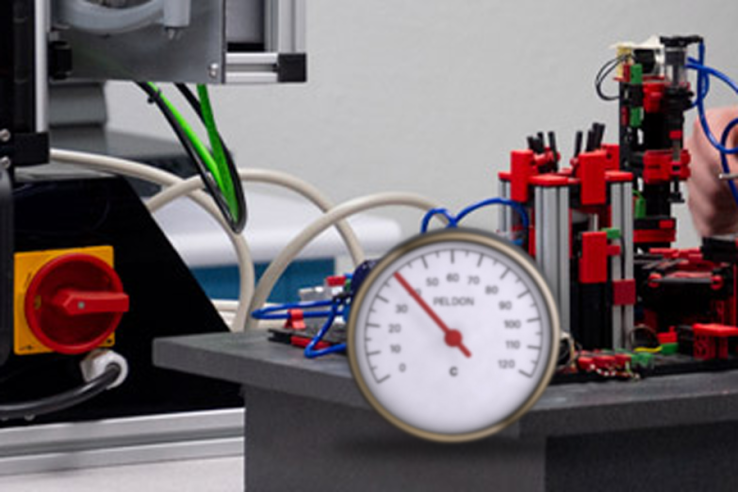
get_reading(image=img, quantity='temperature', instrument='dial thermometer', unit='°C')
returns 40 °C
